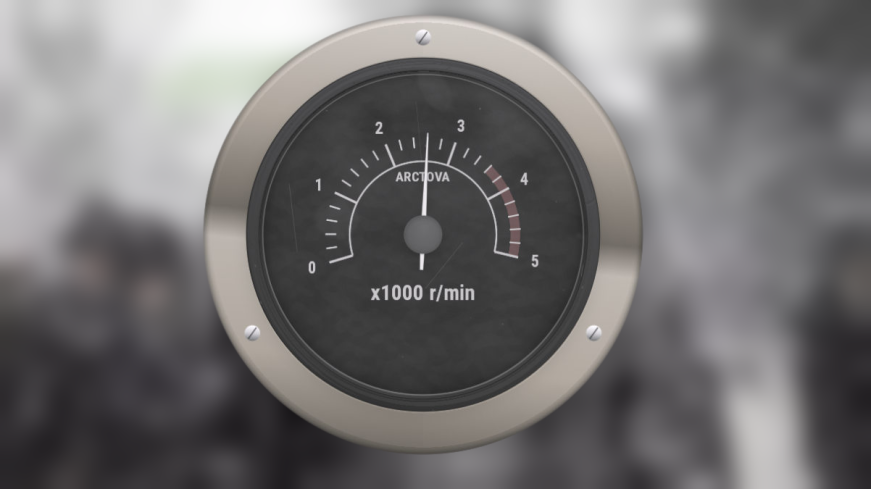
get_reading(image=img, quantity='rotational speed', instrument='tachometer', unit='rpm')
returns 2600 rpm
